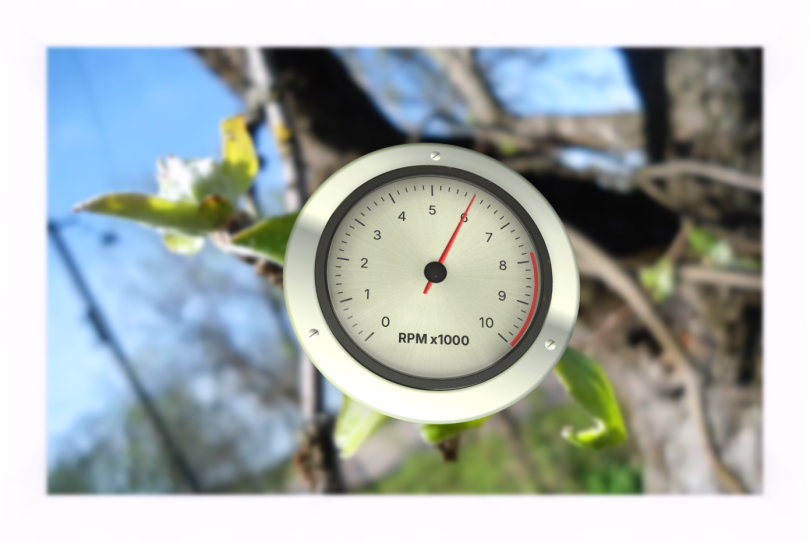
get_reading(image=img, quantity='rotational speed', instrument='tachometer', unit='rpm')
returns 6000 rpm
